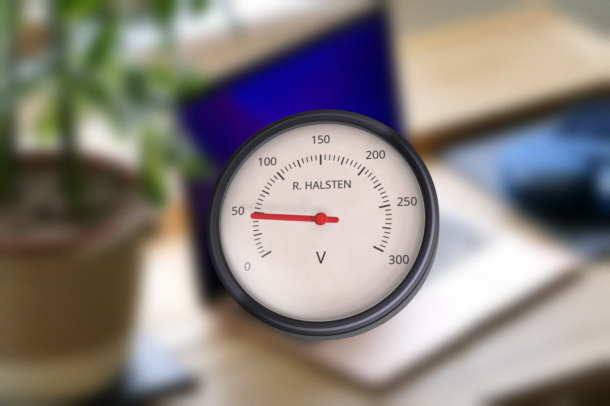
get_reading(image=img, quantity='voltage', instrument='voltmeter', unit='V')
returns 45 V
